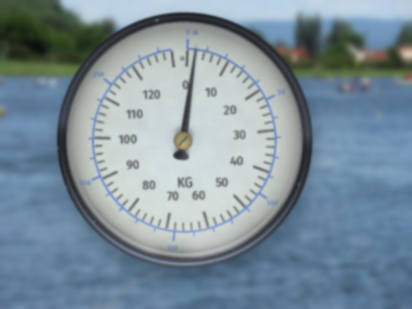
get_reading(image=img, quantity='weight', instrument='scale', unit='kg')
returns 2 kg
